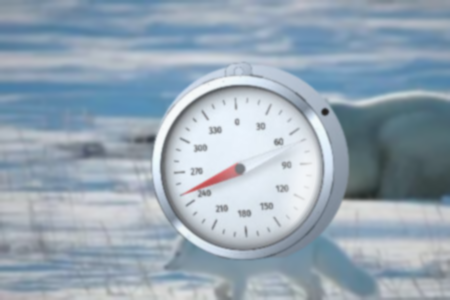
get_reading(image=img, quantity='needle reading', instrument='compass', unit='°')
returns 250 °
